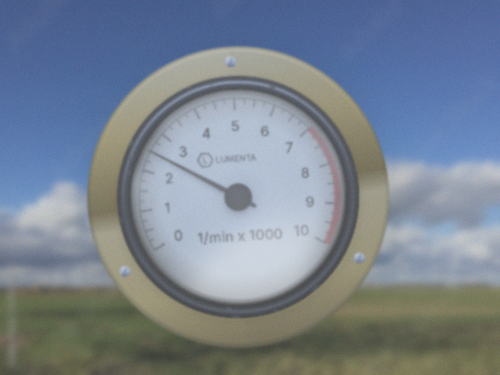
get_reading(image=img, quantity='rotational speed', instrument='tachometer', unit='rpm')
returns 2500 rpm
